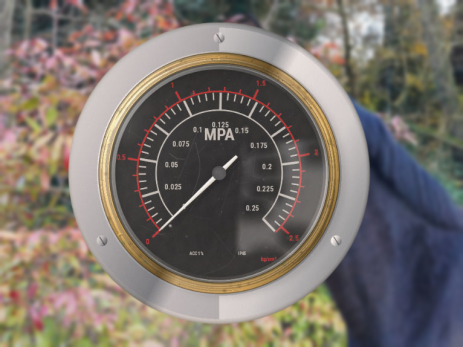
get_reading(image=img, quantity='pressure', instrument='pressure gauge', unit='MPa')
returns 0 MPa
